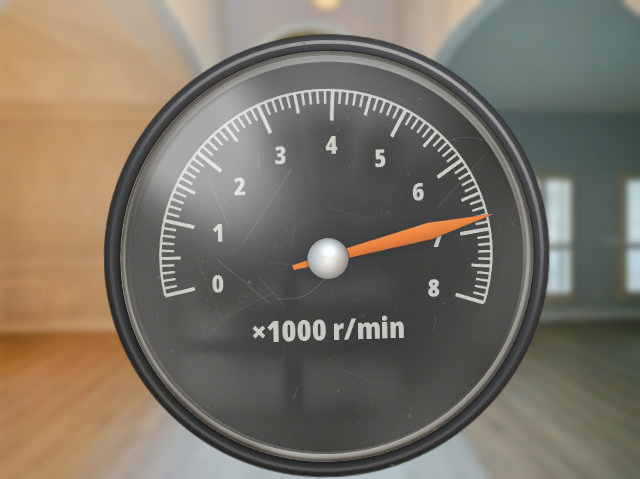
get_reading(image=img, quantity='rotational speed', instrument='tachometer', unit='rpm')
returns 6800 rpm
